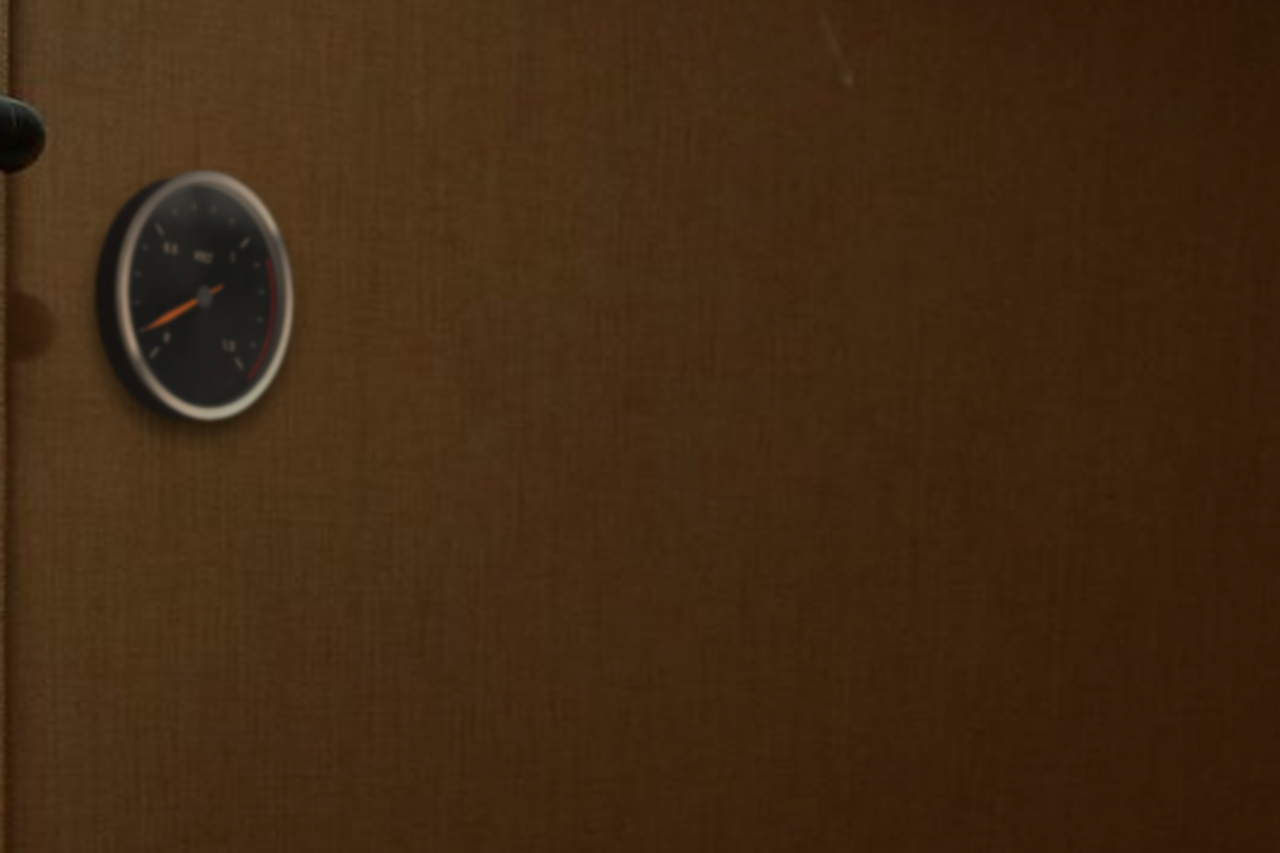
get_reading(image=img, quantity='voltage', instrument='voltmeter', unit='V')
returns 0.1 V
